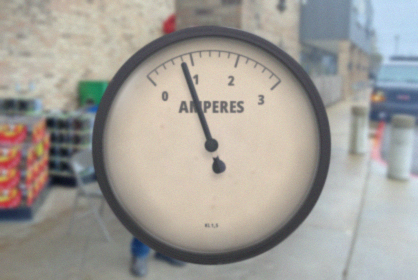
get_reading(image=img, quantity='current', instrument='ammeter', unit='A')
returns 0.8 A
